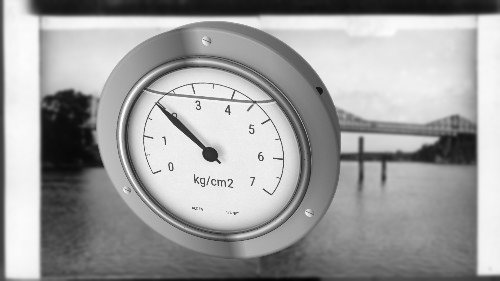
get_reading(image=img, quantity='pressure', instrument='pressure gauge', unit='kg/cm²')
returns 2 kg/cm²
